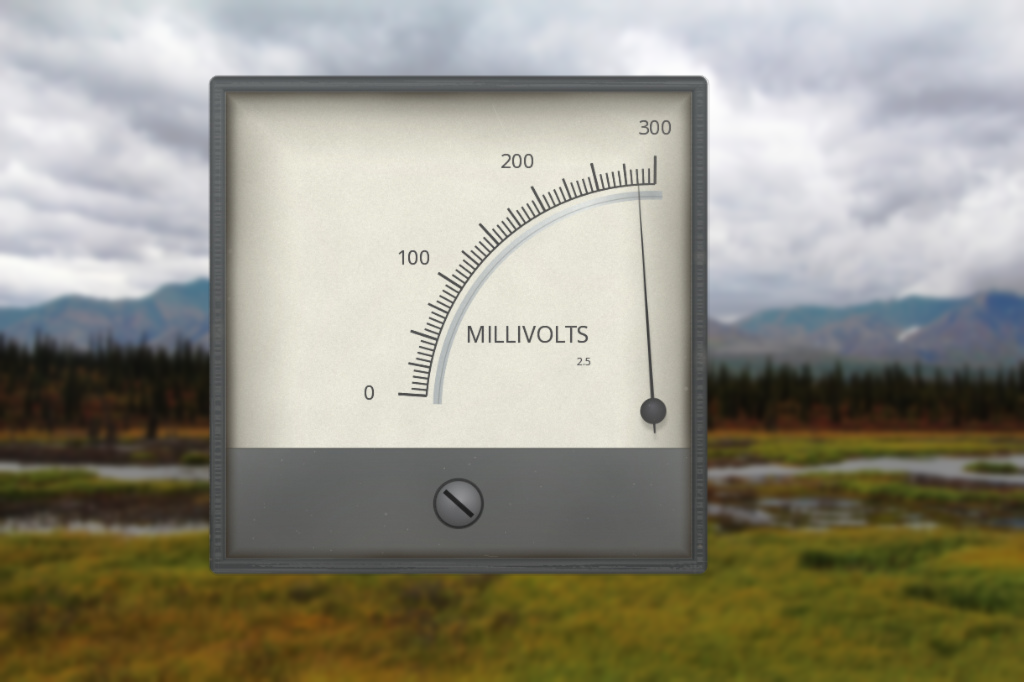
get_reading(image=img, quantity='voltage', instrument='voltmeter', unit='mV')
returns 285 mV
